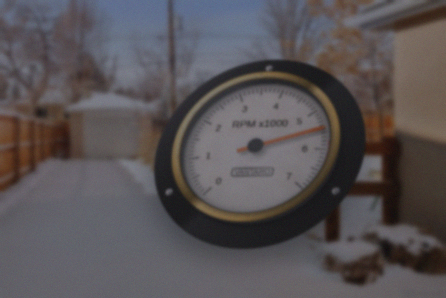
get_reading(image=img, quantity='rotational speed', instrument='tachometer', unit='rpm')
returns 5500 rpm
